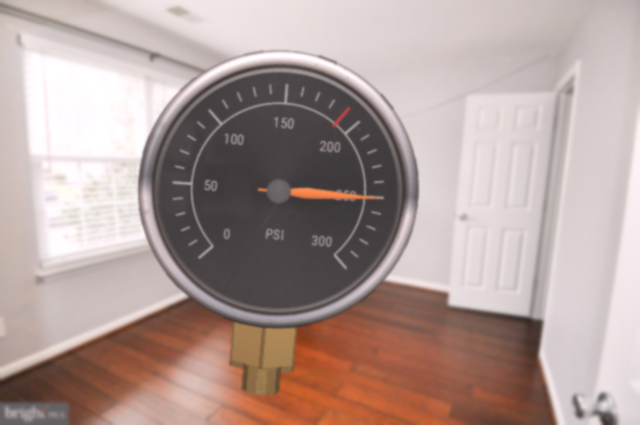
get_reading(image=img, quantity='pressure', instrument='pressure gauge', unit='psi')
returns 250 psi
